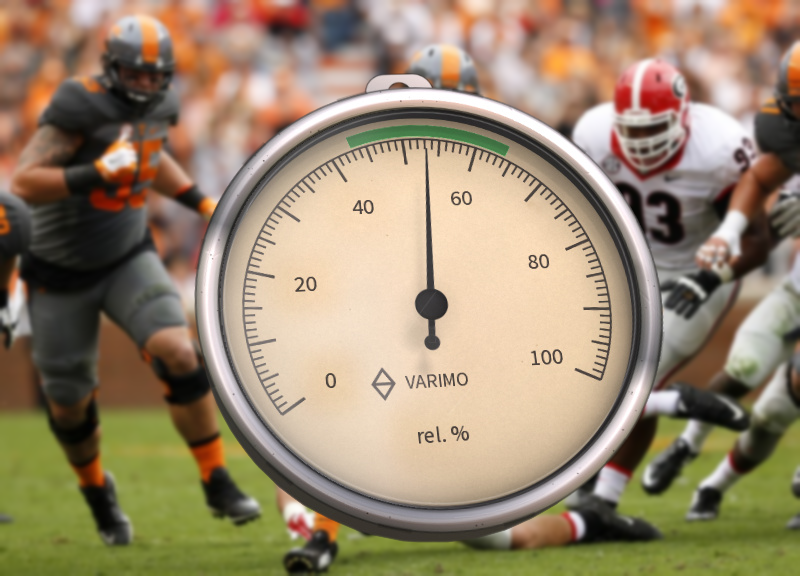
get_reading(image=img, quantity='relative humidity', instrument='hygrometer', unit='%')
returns 53 %
